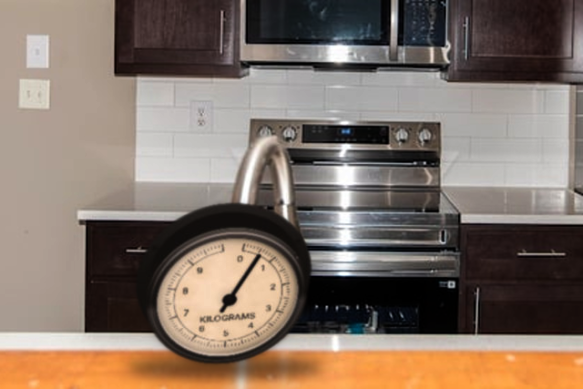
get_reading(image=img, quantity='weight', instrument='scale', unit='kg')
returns 0.5 kg
